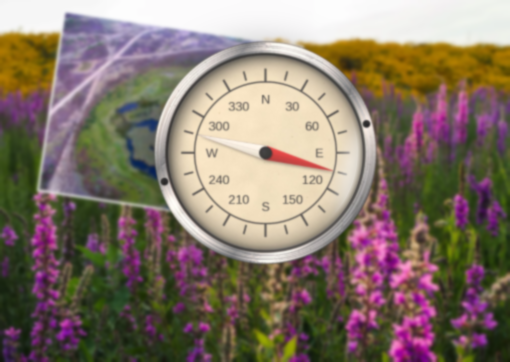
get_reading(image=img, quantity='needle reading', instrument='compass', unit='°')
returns 105 °
